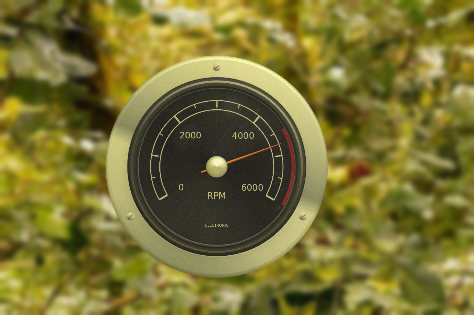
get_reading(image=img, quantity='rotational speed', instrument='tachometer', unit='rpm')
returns 4750 rpm
